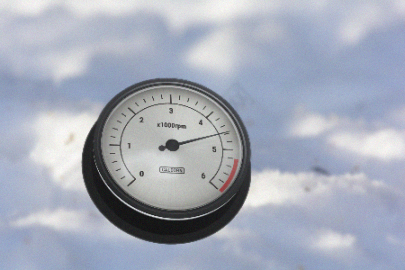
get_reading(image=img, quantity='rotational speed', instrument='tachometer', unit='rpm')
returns 4600 rpm
